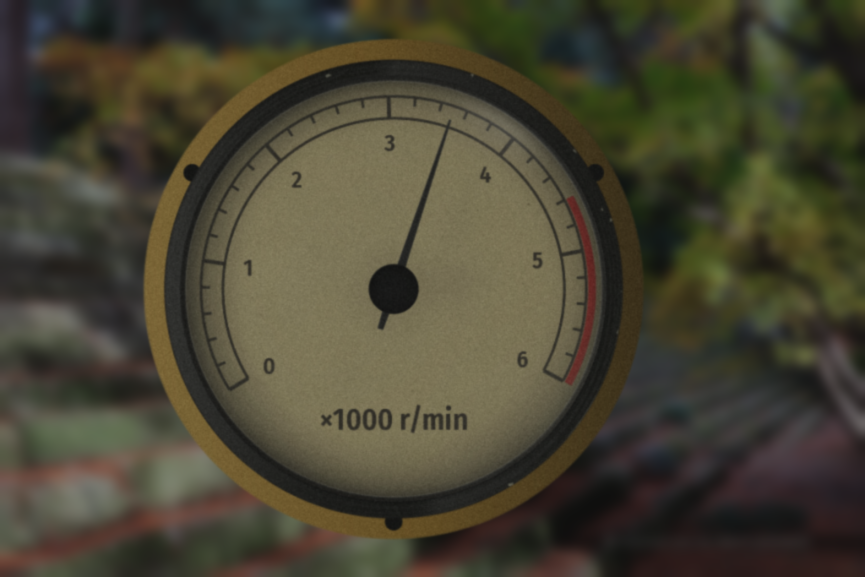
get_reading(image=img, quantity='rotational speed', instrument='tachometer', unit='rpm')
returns 3500 rpm
